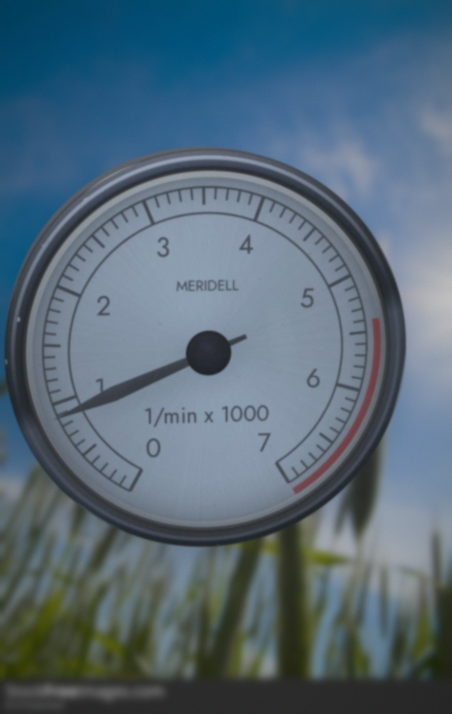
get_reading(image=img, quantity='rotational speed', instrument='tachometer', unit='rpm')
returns 900 rpm
